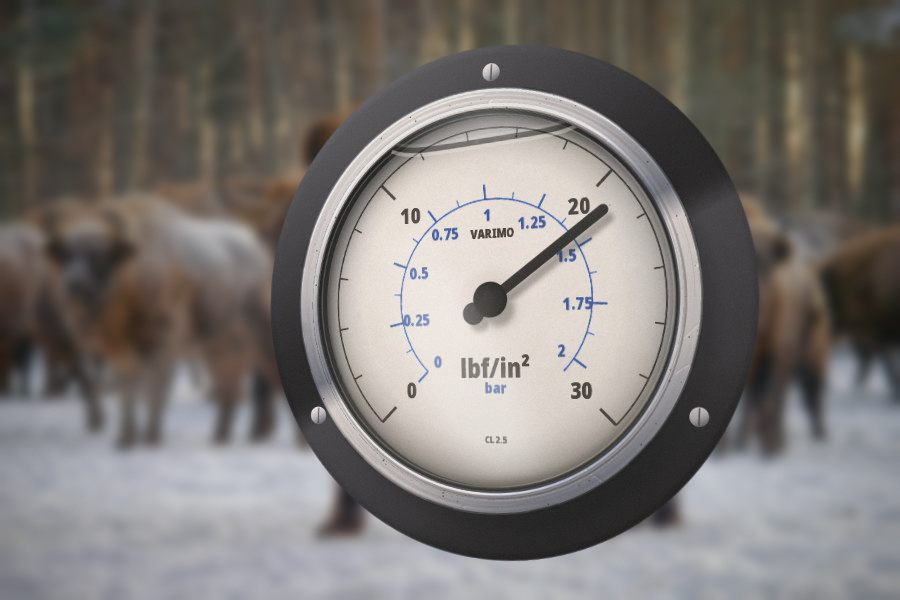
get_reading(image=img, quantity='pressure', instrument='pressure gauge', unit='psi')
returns 21 psi
